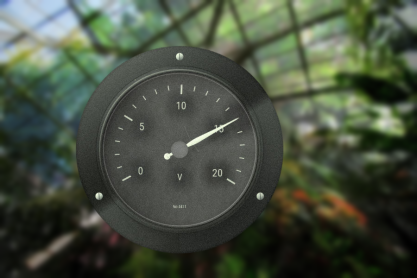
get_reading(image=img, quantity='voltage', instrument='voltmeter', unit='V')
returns 15 V
